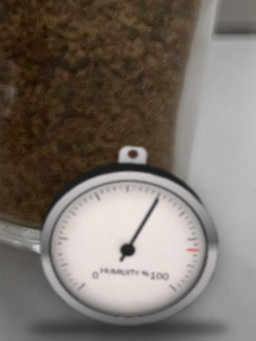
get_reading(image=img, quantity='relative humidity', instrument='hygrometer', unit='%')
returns 60 %
